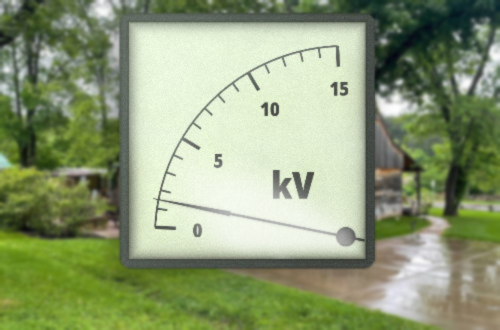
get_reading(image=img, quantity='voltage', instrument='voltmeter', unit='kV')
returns 1.5 kV
